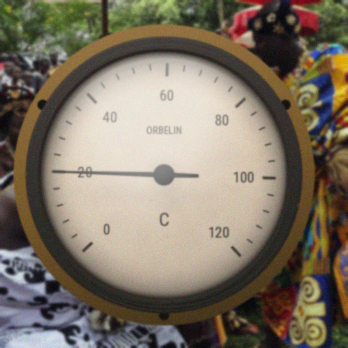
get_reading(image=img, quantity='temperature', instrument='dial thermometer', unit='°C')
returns 20 °C
